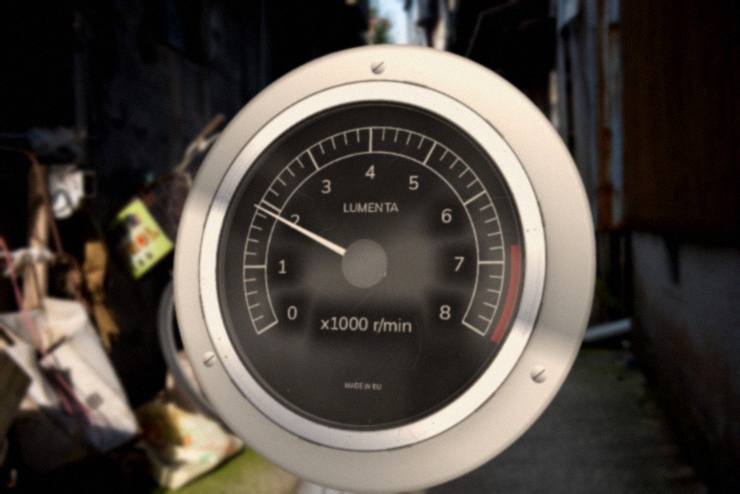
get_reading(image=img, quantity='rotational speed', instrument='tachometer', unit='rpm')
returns 1900 rpm
